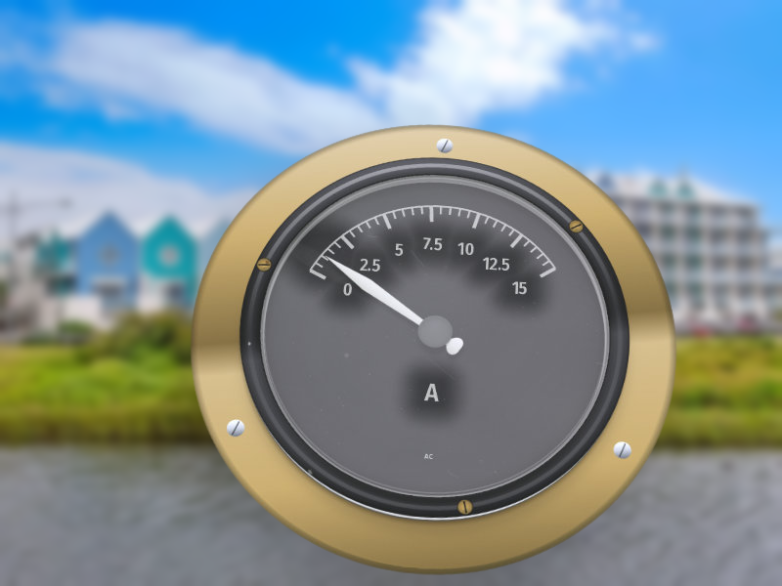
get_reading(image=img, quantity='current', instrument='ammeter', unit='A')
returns 1 A
